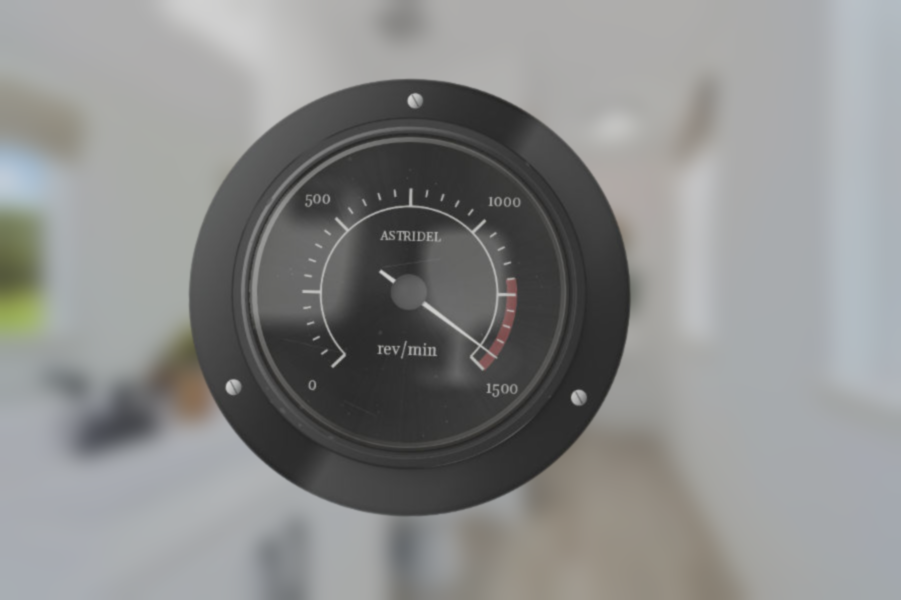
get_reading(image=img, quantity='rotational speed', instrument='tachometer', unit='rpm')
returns 1450 rpm
